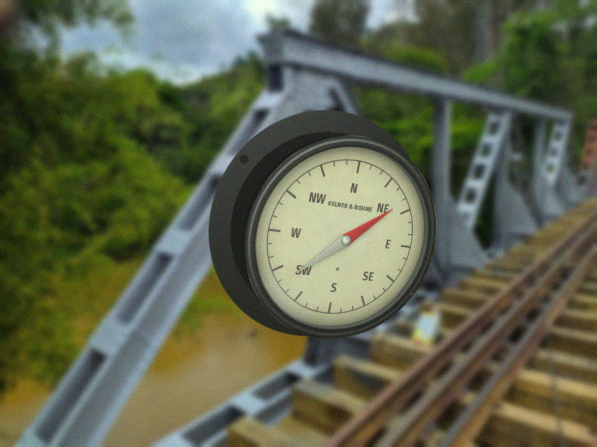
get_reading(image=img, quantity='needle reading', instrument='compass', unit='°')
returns 50 °
